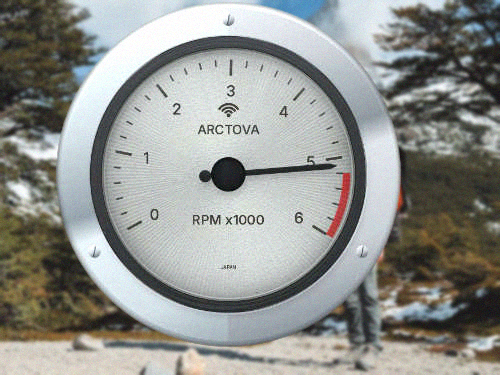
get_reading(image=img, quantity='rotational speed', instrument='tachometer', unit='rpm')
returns 5100 rpm
